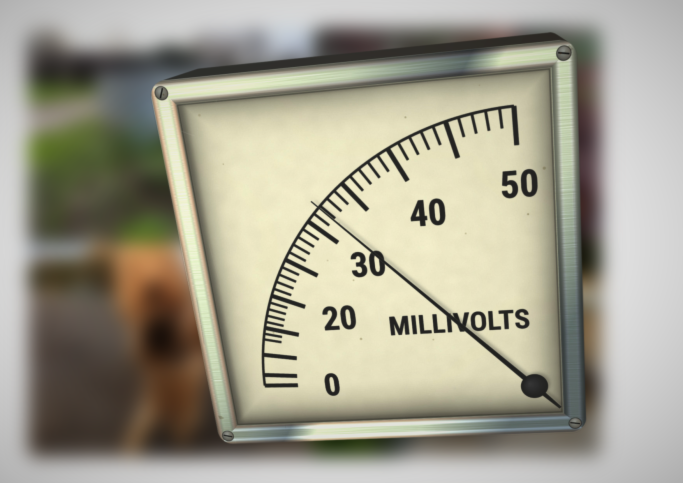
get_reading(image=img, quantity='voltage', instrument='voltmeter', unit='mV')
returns 32 mV
